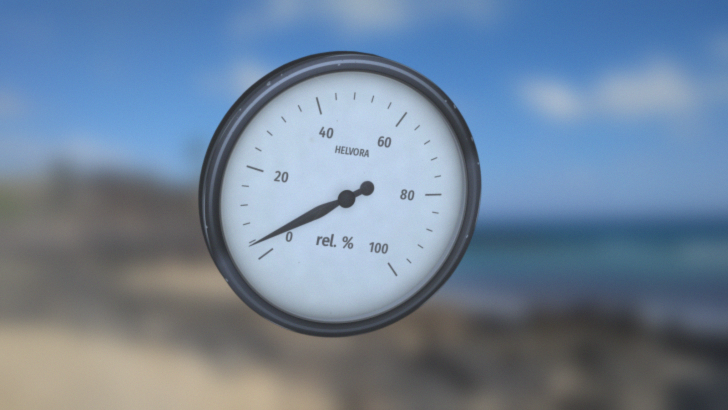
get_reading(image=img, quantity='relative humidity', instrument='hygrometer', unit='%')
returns 4 %
